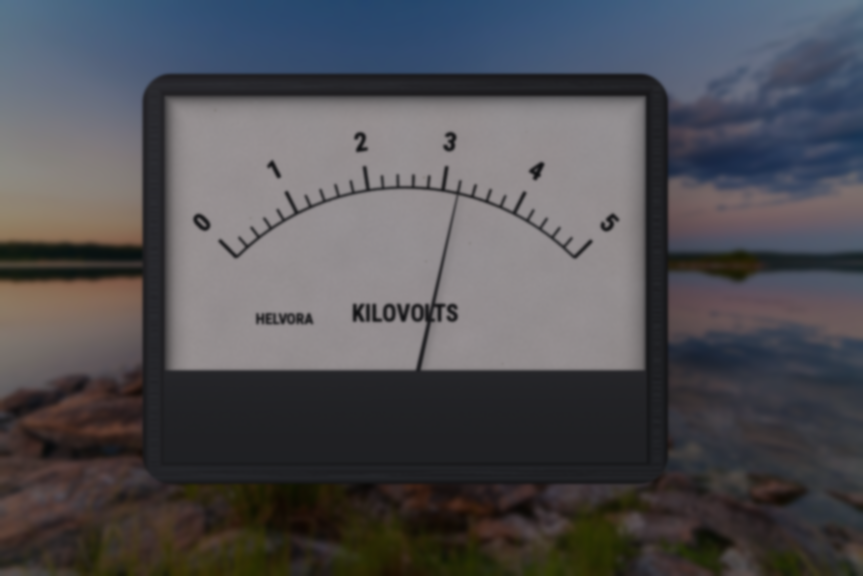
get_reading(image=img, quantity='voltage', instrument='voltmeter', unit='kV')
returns 3.2 kV
